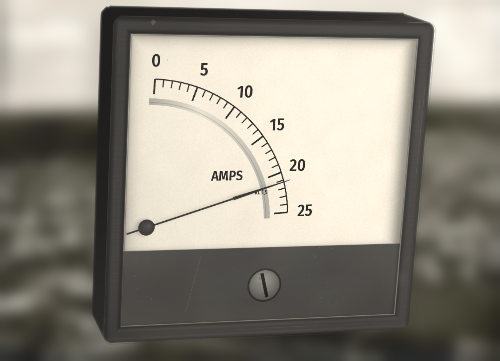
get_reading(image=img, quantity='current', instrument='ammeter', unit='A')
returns 21 A
